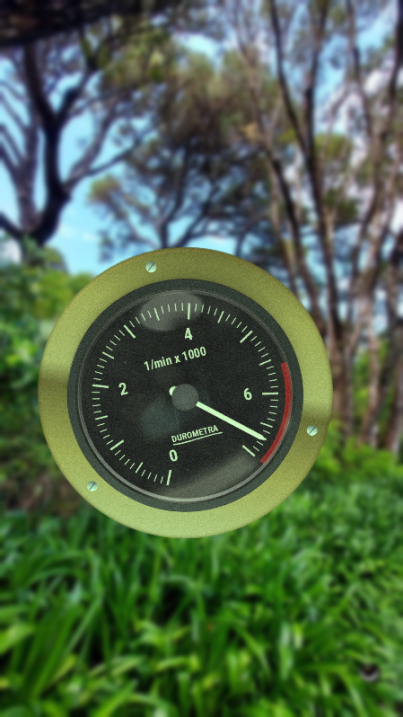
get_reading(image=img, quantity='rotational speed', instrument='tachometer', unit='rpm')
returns 6700 rpm
